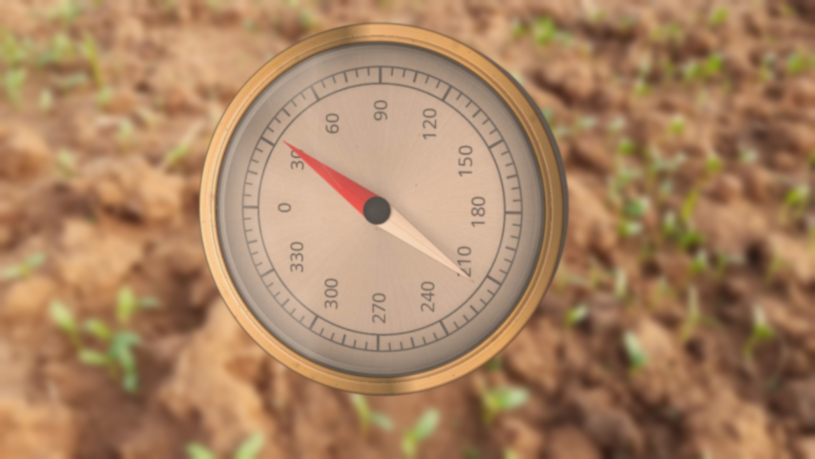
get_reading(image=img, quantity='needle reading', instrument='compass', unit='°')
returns 35 °
